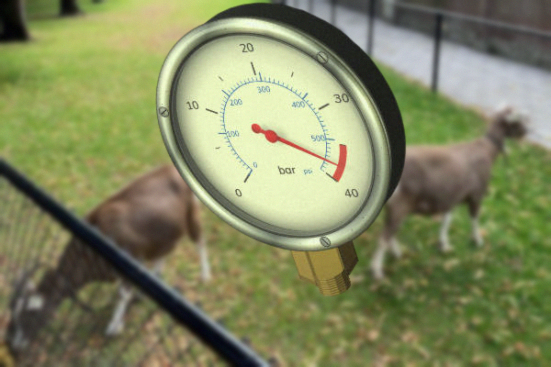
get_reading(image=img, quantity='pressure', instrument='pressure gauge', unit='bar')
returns 37.5 bar
